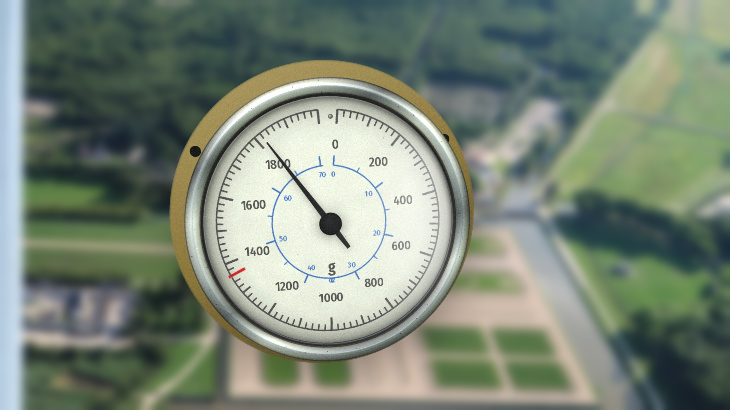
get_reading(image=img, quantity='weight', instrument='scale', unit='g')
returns 1820 g
